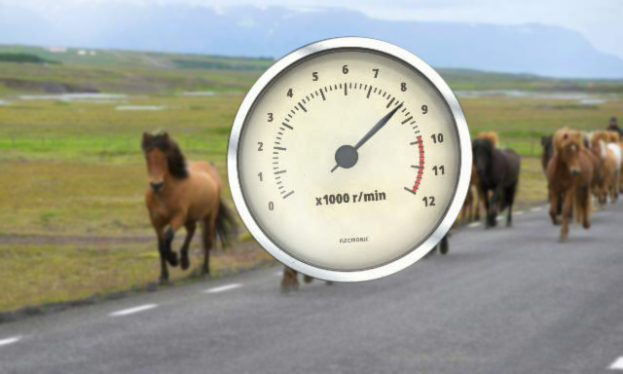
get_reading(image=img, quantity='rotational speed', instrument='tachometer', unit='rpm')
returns 8400 rpm
